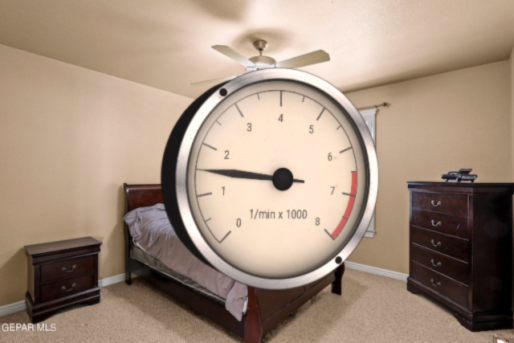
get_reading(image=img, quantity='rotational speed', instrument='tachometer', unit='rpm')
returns 1500 rpm
